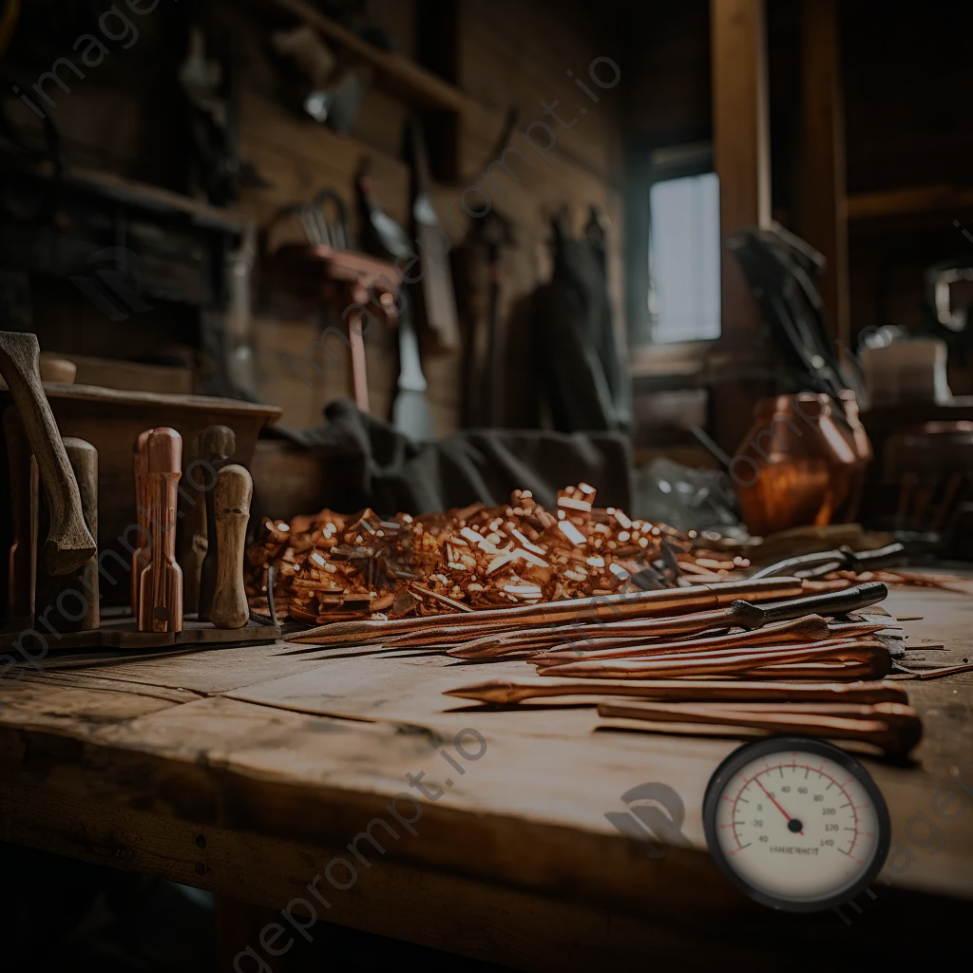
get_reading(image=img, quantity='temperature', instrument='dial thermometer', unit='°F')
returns 20 °F
